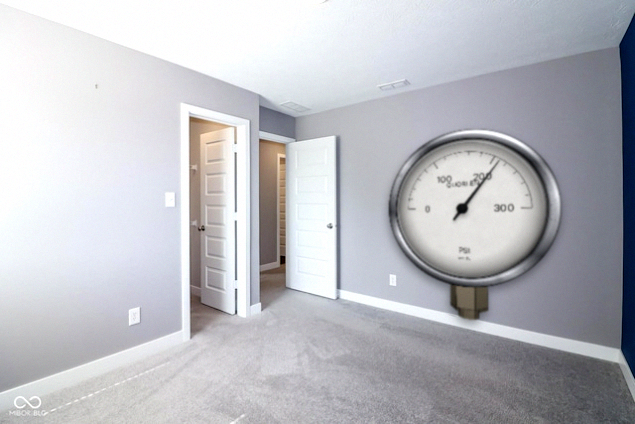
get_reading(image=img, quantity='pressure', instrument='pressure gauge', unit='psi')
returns 210 psi
